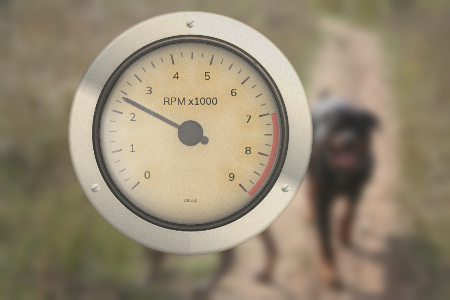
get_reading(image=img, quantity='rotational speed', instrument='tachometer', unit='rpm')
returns 2375 rpm
